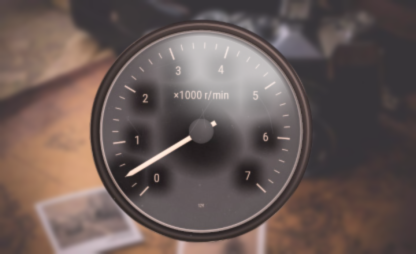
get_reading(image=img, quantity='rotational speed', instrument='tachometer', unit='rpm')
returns 400 rpm
